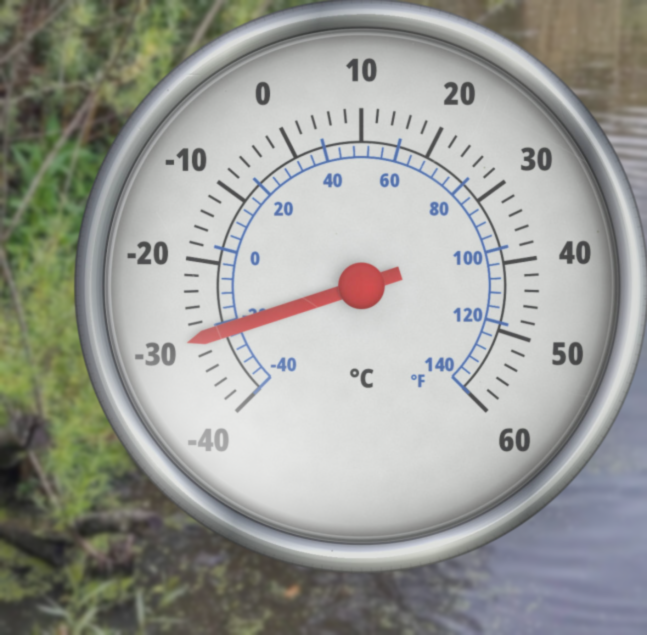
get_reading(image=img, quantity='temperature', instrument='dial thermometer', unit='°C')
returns -30 °C
